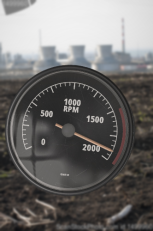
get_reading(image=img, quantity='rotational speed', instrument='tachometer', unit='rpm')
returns 1900 rpm
